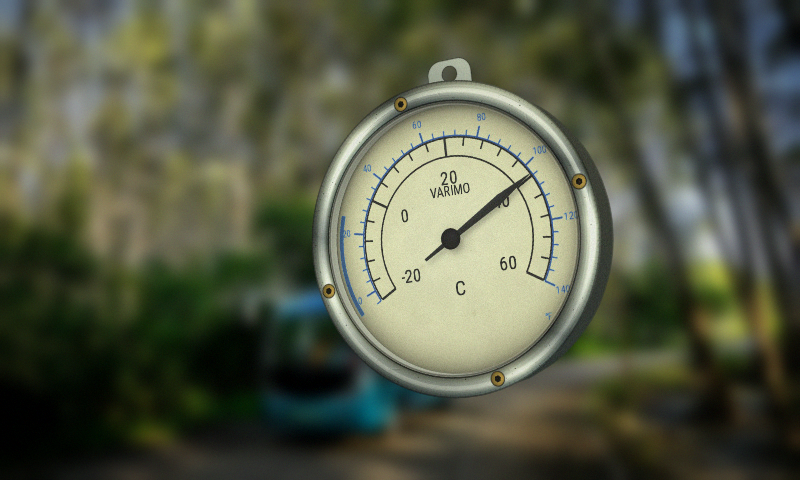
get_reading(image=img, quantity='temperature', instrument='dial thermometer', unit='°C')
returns 40 °C
